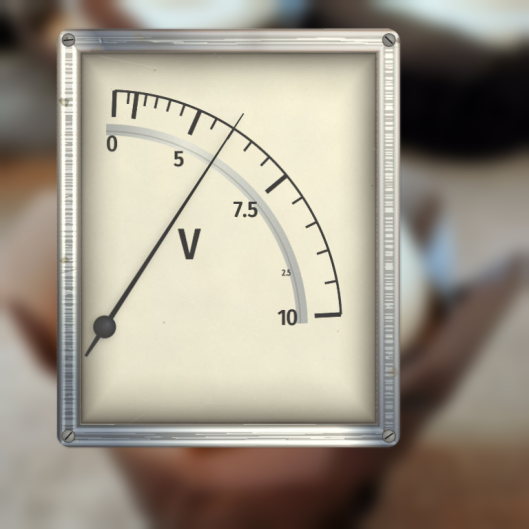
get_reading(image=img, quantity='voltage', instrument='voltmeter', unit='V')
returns 6 V
